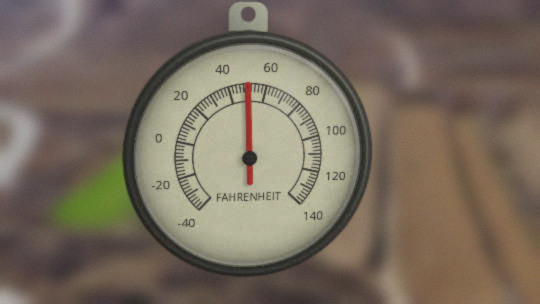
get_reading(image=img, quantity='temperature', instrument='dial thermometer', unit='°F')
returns 50 °F
